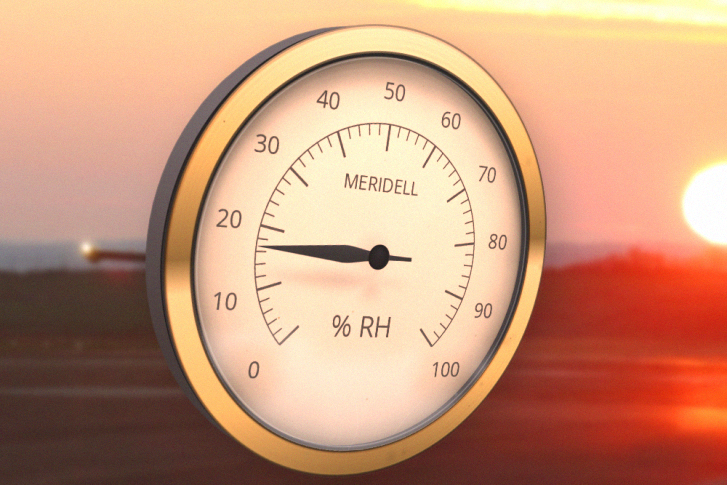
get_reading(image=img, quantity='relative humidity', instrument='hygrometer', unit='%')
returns 17 %
